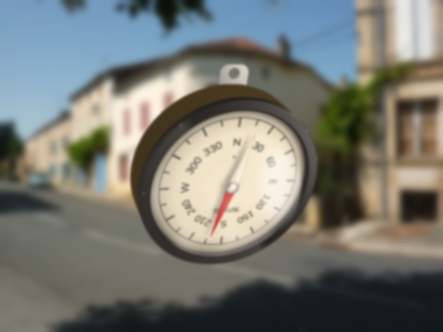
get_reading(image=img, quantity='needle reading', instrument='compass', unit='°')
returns 195 °
